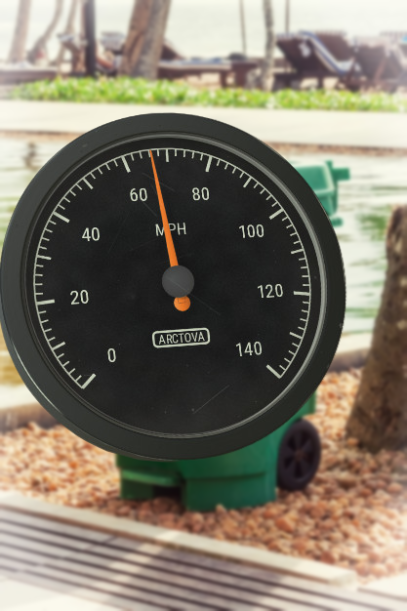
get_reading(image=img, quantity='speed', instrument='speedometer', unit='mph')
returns 66 mph
